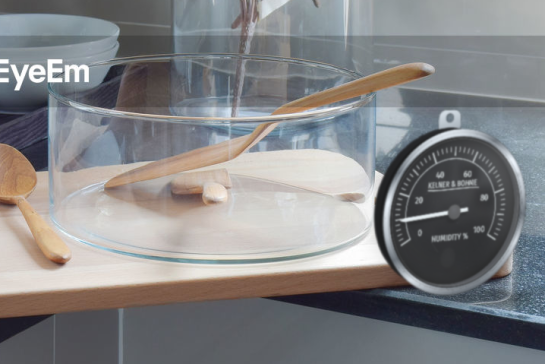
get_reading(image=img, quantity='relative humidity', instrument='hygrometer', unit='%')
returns 10 %
